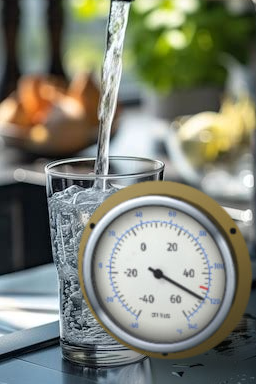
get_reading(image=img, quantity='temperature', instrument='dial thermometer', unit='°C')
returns 50 °C
